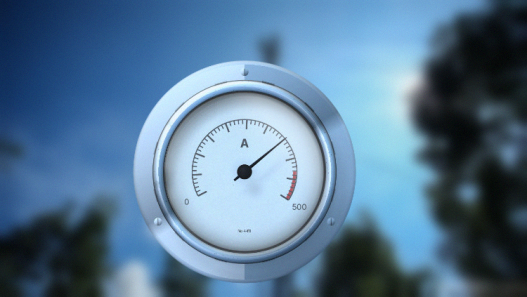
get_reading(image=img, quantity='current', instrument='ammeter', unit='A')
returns 350 A
